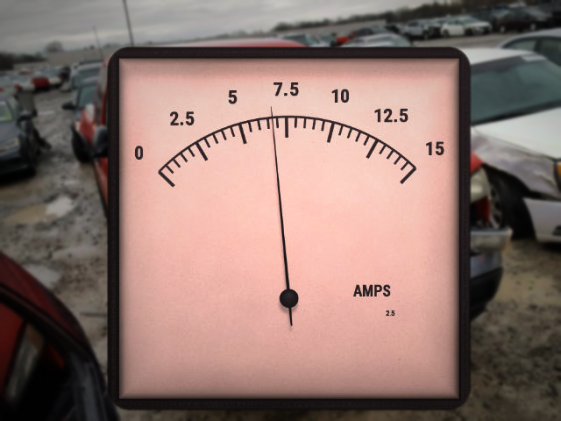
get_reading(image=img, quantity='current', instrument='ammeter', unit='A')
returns 6.75 A
